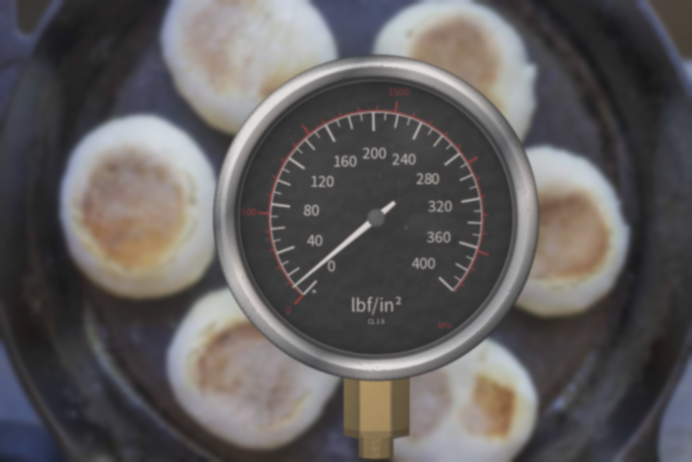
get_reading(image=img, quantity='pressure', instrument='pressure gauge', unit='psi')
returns 10 psi
